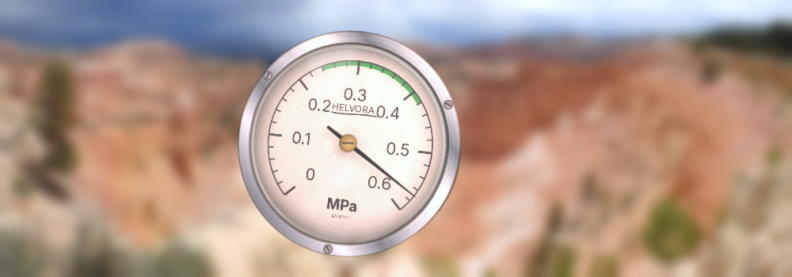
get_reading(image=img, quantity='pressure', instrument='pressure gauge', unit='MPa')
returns 0.57 MPa
